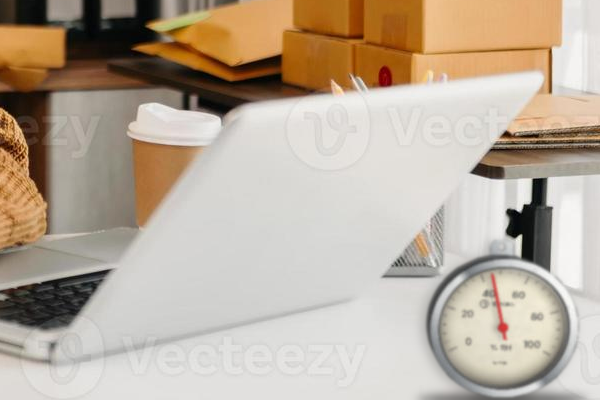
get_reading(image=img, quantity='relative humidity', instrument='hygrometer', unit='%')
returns 44 %
